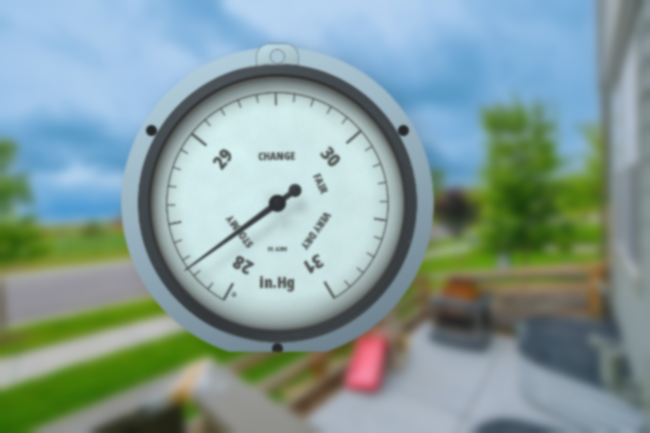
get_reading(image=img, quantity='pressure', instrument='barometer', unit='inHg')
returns 28.25 inHg
